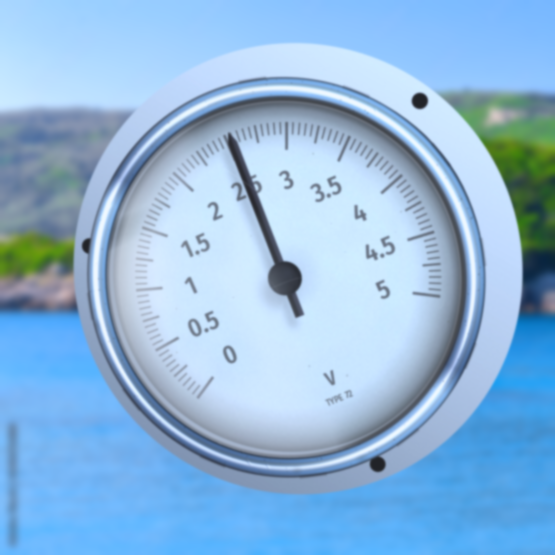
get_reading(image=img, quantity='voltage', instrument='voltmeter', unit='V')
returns 2.55 V
